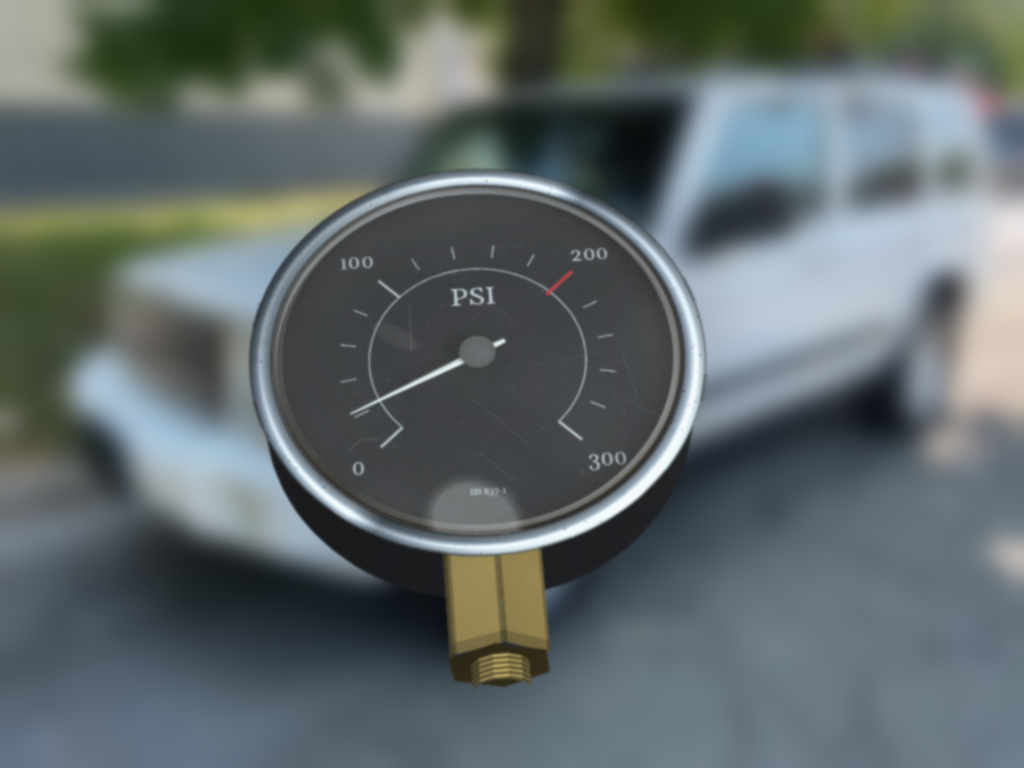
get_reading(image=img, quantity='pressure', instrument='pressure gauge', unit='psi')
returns 20 psi
